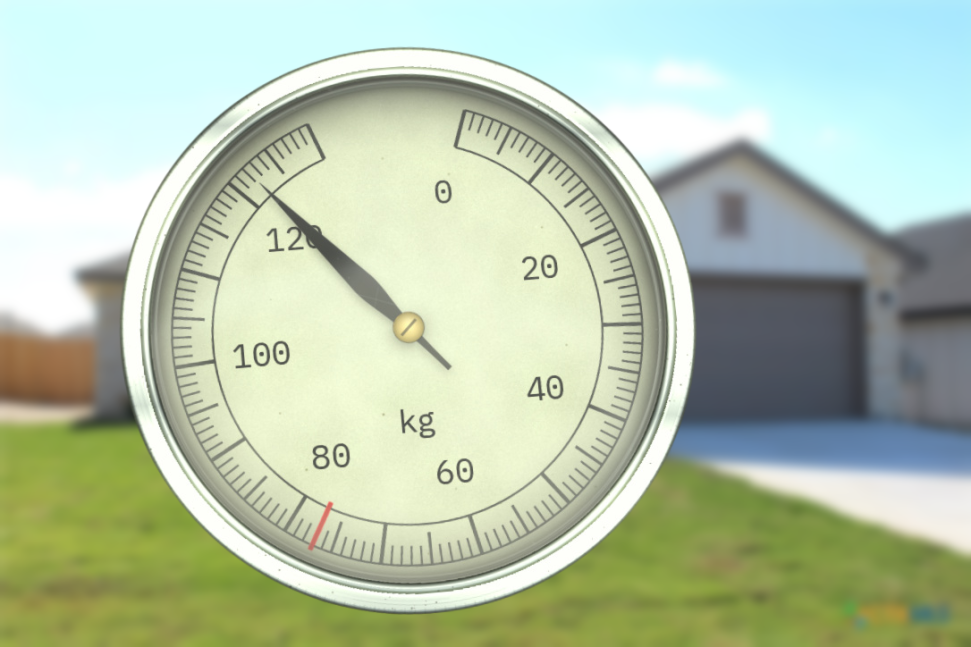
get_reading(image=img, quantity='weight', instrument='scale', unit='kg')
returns 122 kg
